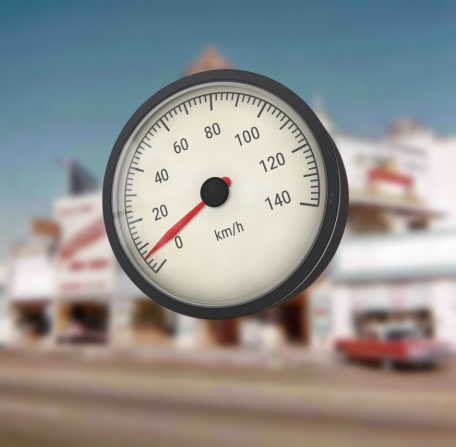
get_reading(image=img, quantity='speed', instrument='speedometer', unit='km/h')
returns 6 km/h
